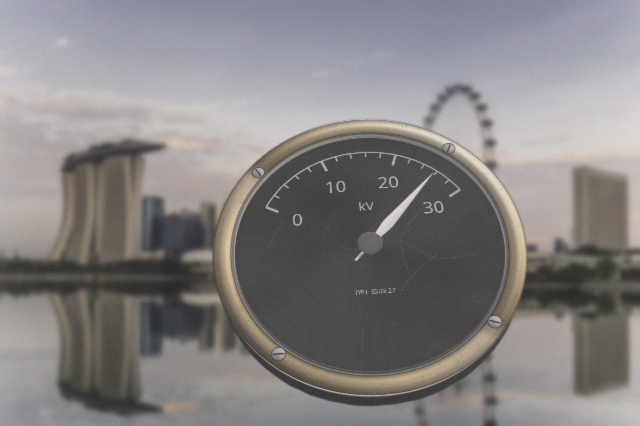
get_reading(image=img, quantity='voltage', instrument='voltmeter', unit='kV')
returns 26 kV
